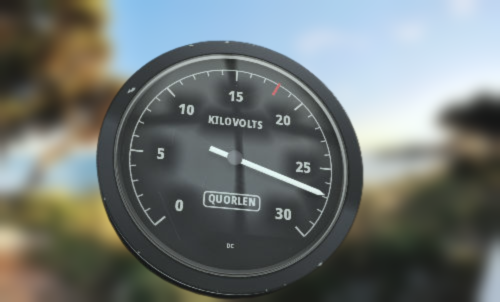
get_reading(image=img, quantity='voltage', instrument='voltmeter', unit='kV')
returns 27 kV
